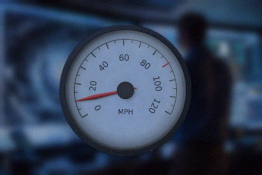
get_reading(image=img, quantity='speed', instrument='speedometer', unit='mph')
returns 10 mph
